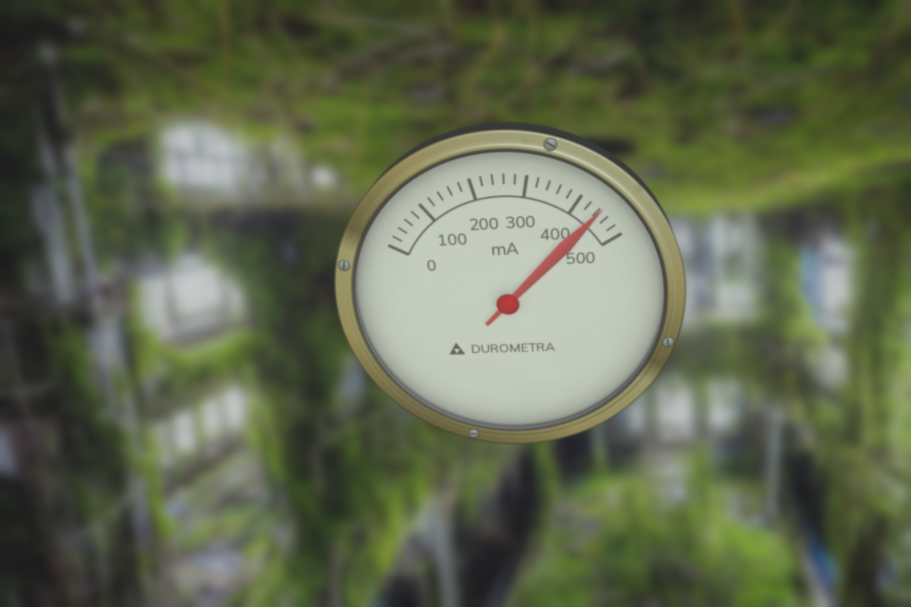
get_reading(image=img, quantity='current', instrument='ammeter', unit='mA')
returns 440 mA
